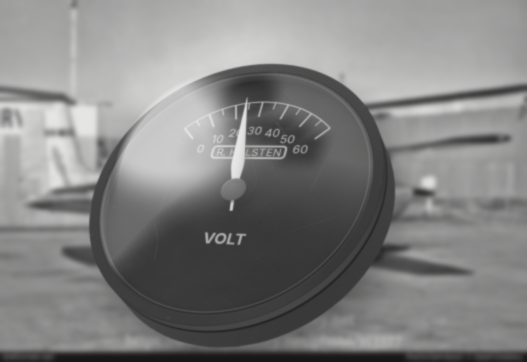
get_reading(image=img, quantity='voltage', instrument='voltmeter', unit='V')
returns 25 V
